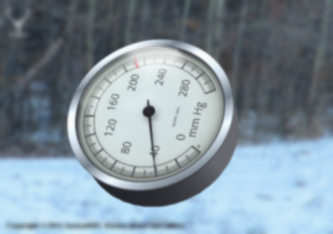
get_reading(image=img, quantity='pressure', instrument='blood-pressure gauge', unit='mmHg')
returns 40 mmHg
